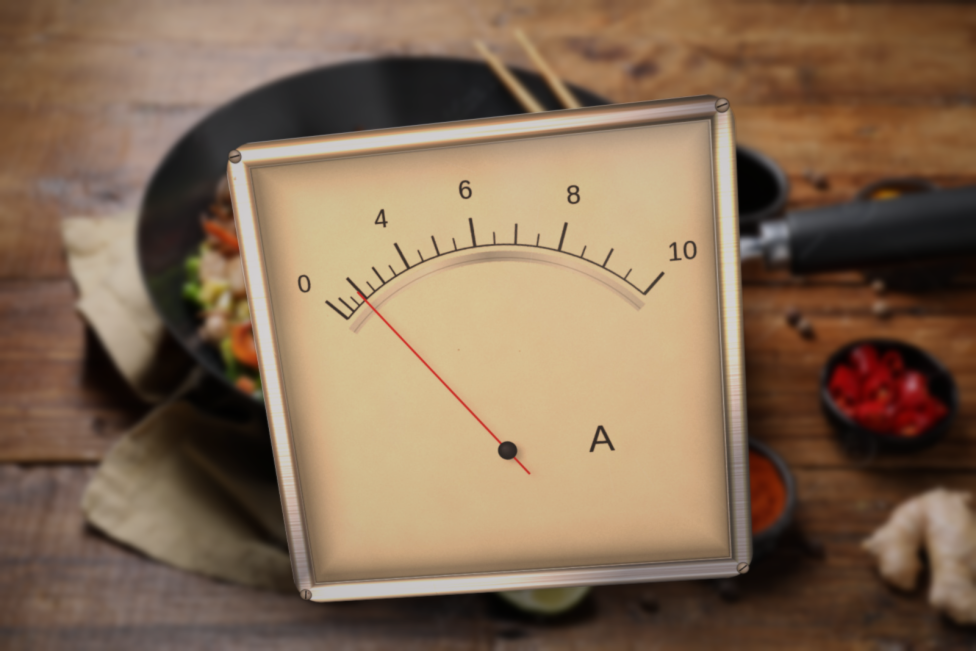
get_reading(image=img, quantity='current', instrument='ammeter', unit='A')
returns 2 A
